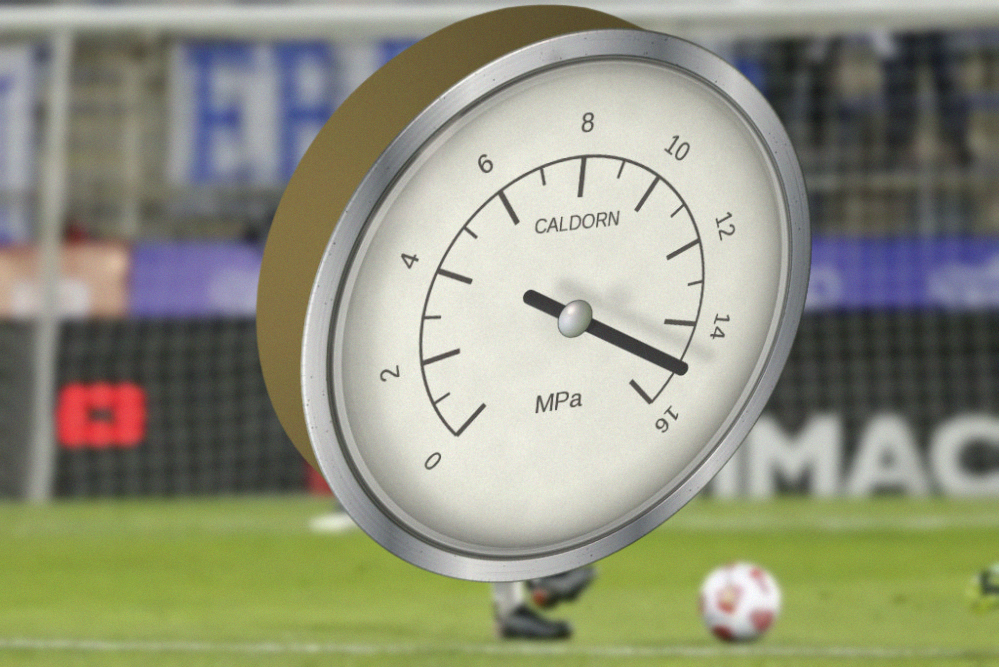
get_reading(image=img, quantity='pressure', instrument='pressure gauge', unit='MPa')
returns 15 MPa
